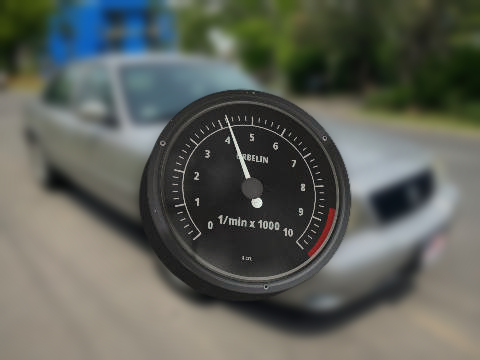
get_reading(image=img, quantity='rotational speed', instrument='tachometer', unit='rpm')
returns 4200 rpm
